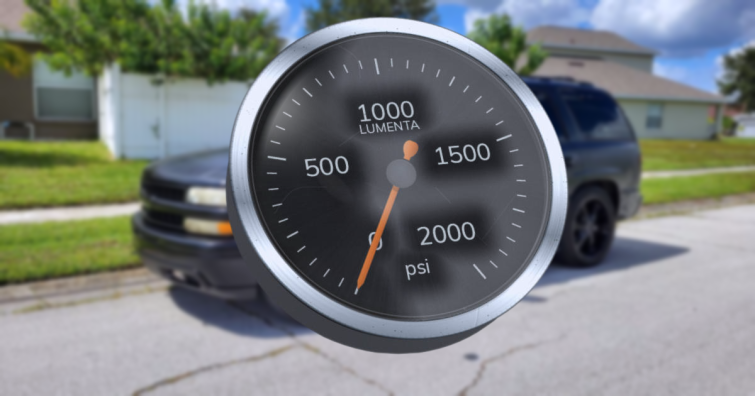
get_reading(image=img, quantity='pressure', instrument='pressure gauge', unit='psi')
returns 0 psi
